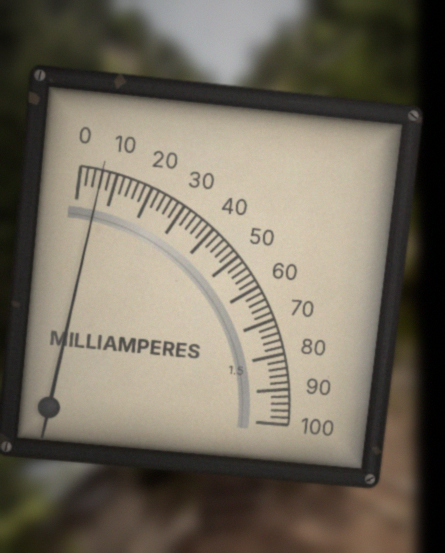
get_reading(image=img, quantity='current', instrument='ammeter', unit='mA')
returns 6 mA
